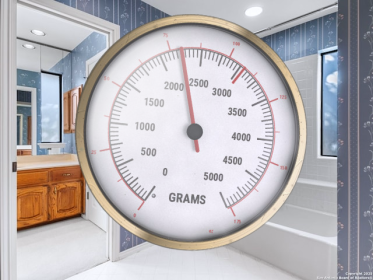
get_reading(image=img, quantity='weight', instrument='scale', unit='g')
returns 2250 g
